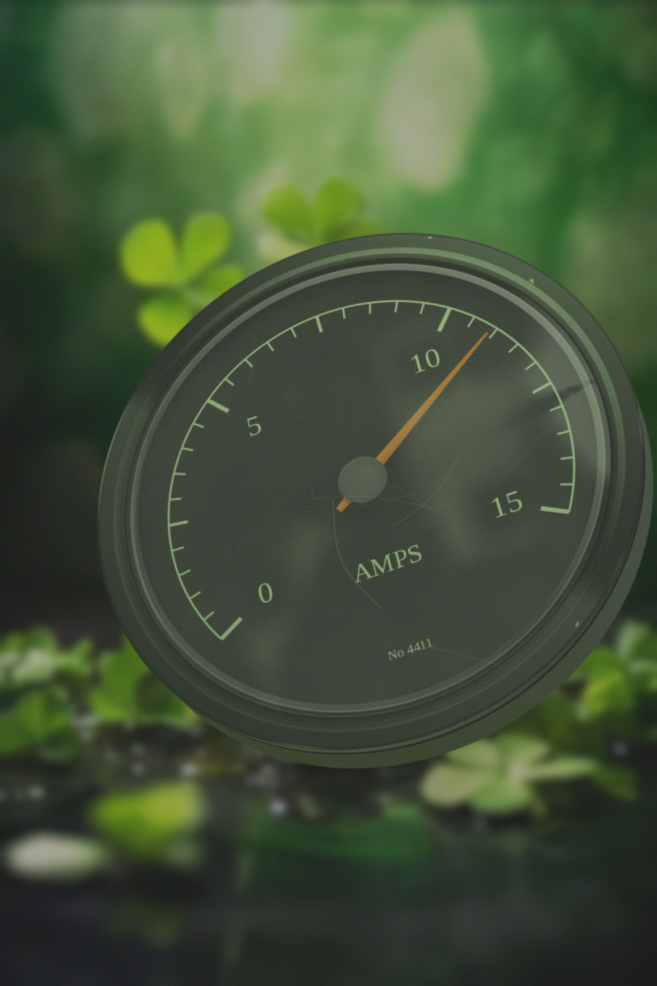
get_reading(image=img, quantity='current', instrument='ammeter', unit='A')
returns 11 A
